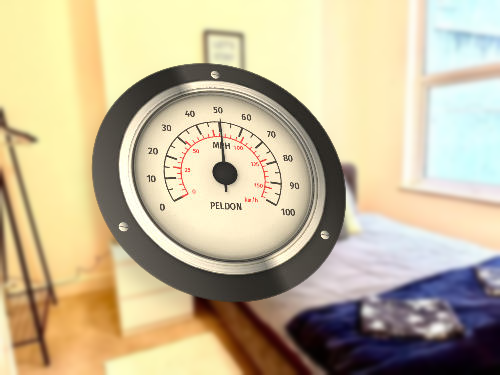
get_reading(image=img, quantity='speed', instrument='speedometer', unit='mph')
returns 50 mph
